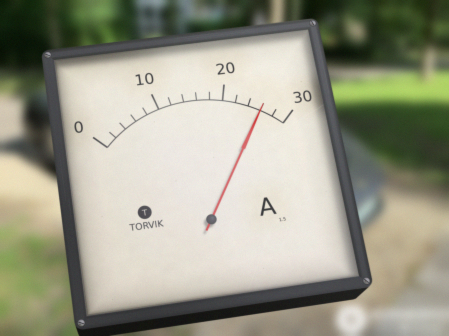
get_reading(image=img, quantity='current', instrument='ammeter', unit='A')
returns 26 A
